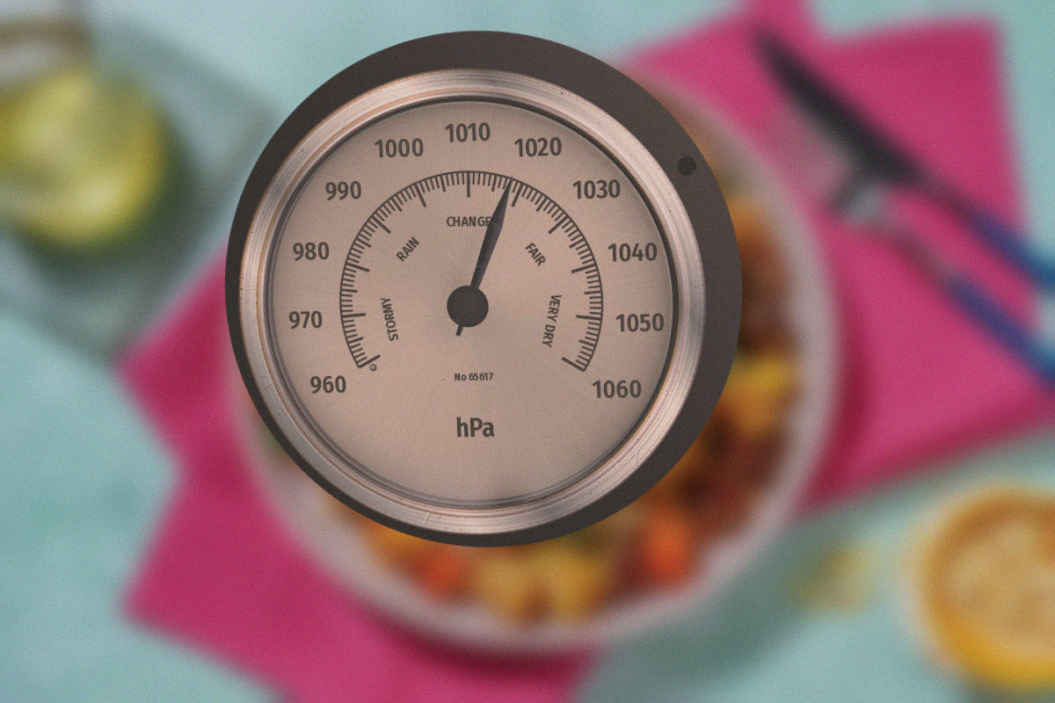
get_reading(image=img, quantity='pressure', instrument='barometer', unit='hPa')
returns 1018 hPa
